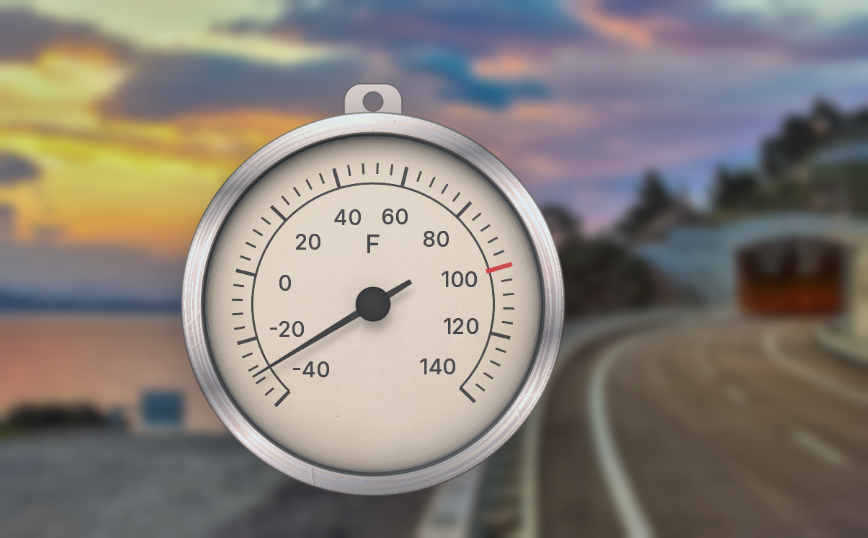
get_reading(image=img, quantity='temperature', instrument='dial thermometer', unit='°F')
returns -30 °F
